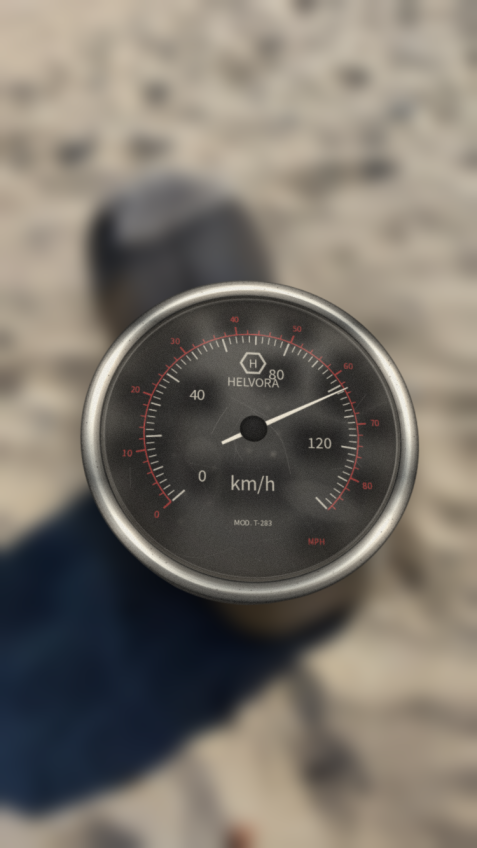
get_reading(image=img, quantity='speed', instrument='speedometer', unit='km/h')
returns 102 km/h
